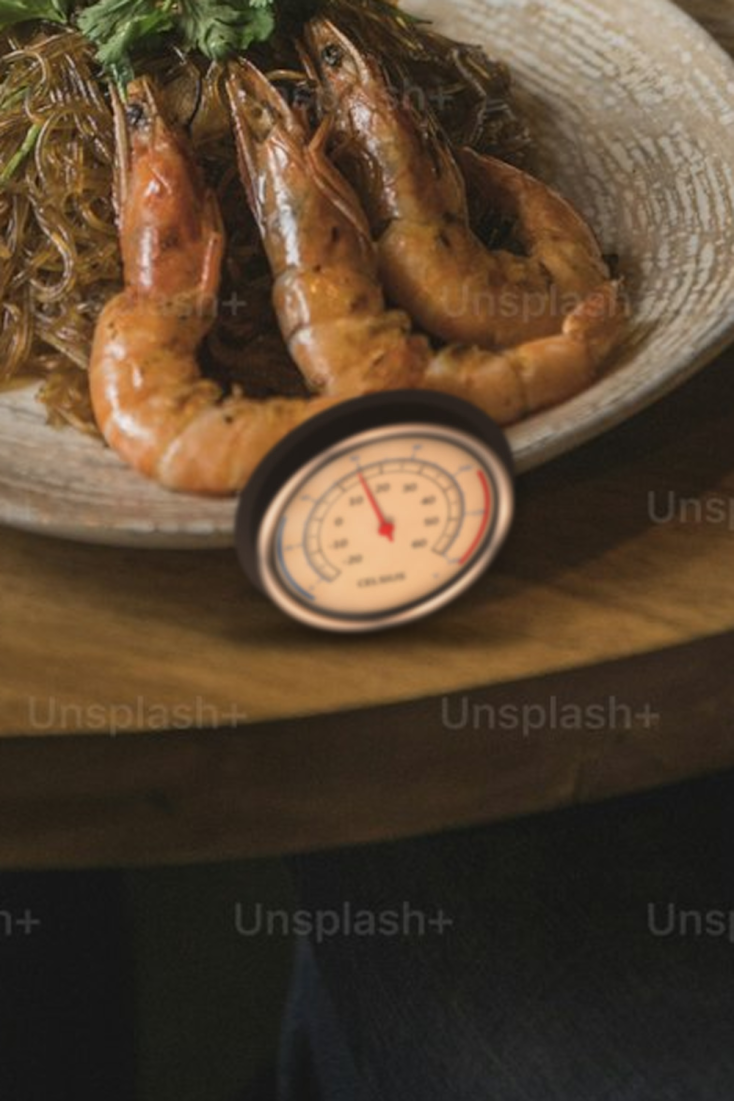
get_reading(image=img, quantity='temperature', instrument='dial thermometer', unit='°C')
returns 15 °C
